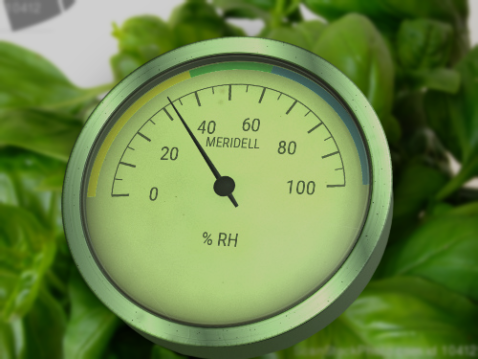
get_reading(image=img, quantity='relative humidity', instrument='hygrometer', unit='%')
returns 32.5 %
